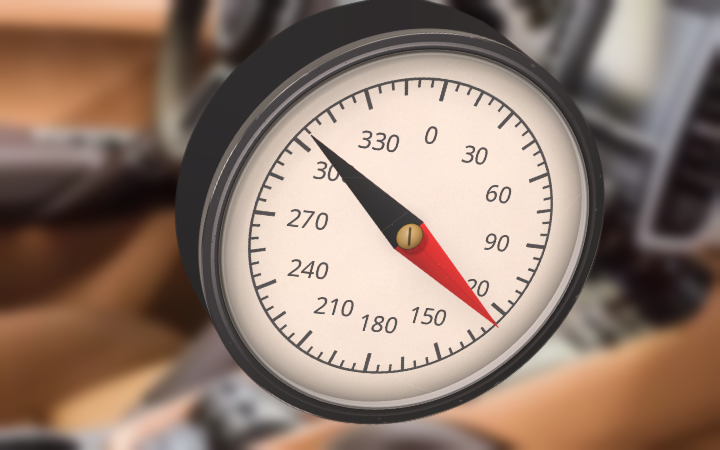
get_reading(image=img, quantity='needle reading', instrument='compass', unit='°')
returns 125 °
